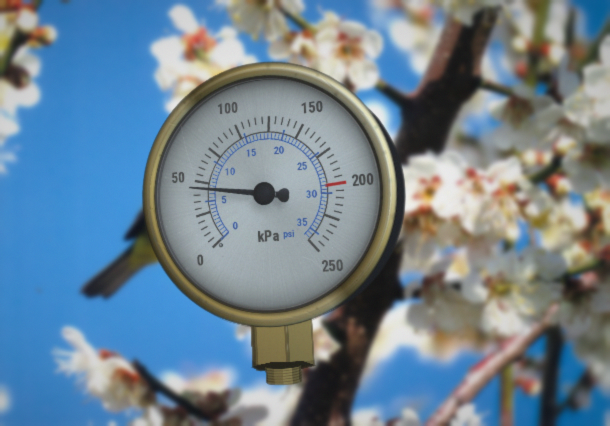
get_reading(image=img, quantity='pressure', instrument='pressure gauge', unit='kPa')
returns 45 kPa
